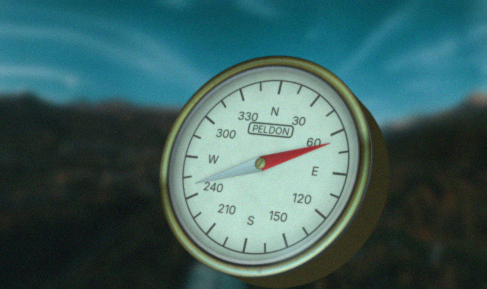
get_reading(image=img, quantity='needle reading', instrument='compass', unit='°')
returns 67.5 °
